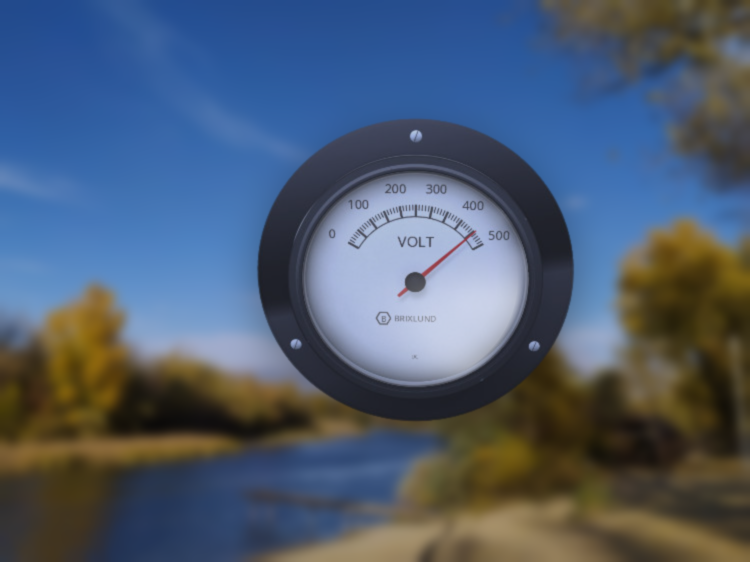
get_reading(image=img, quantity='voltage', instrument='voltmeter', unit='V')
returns 450 V
